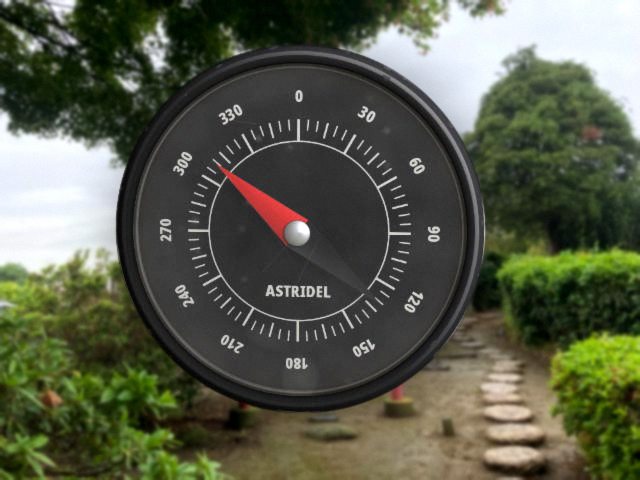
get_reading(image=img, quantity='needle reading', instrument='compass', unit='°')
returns 310 °
